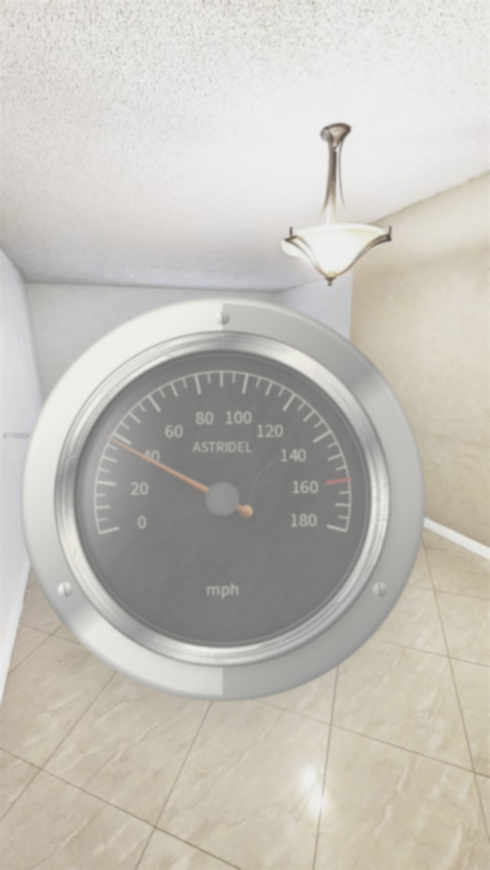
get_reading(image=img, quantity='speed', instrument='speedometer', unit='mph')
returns 37.5 mph
